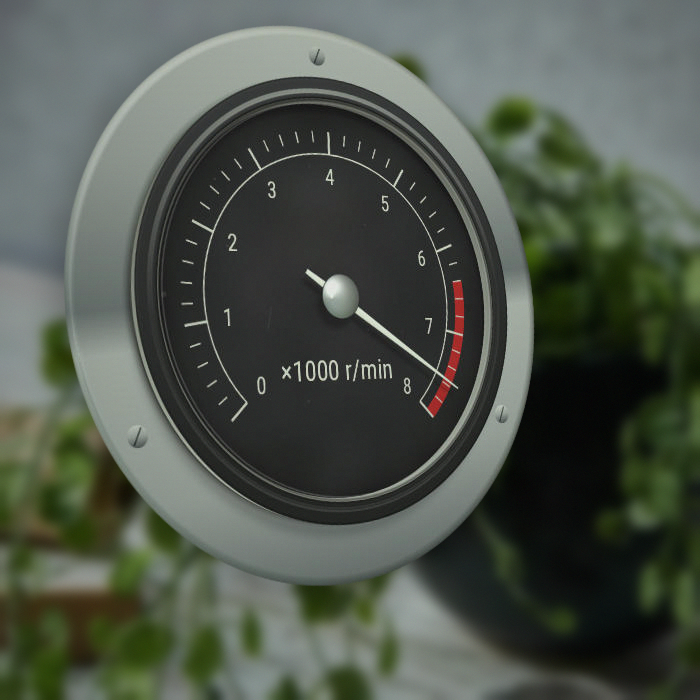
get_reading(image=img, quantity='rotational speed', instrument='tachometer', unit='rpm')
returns 7600 rpm
